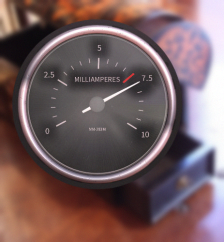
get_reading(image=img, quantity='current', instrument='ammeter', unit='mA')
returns 7.5 mA
